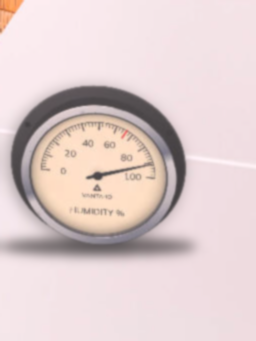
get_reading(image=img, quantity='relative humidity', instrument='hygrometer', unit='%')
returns 90 %
